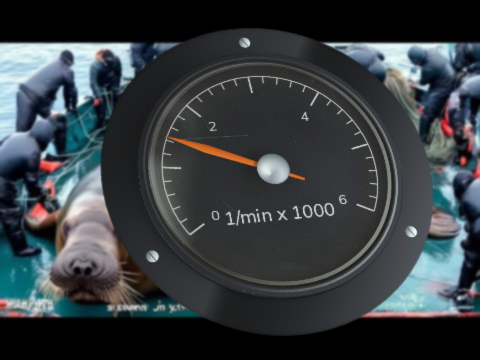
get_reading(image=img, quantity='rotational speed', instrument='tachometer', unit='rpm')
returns 1400 rpm
